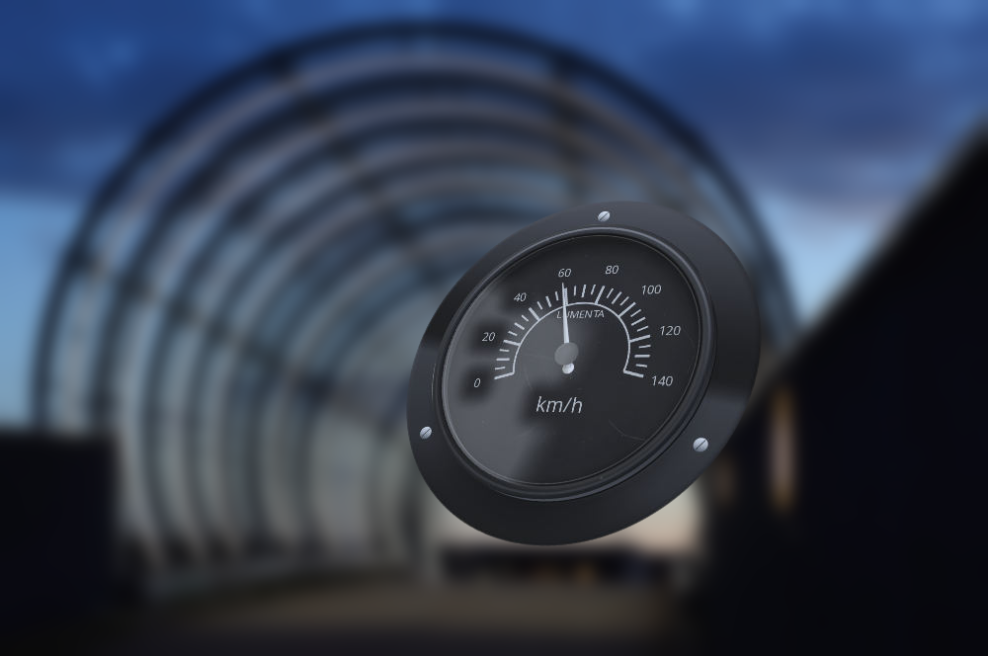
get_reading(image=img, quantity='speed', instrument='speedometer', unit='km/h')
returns 60 km/h
